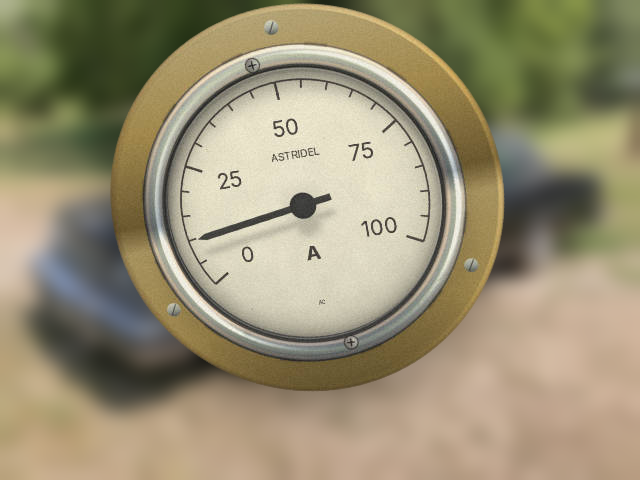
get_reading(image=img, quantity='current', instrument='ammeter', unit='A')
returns 10 A
